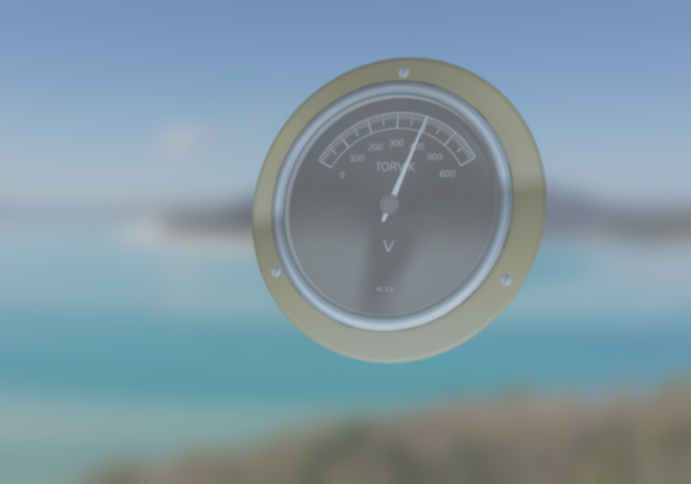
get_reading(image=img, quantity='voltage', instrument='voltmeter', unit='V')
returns 400 V
